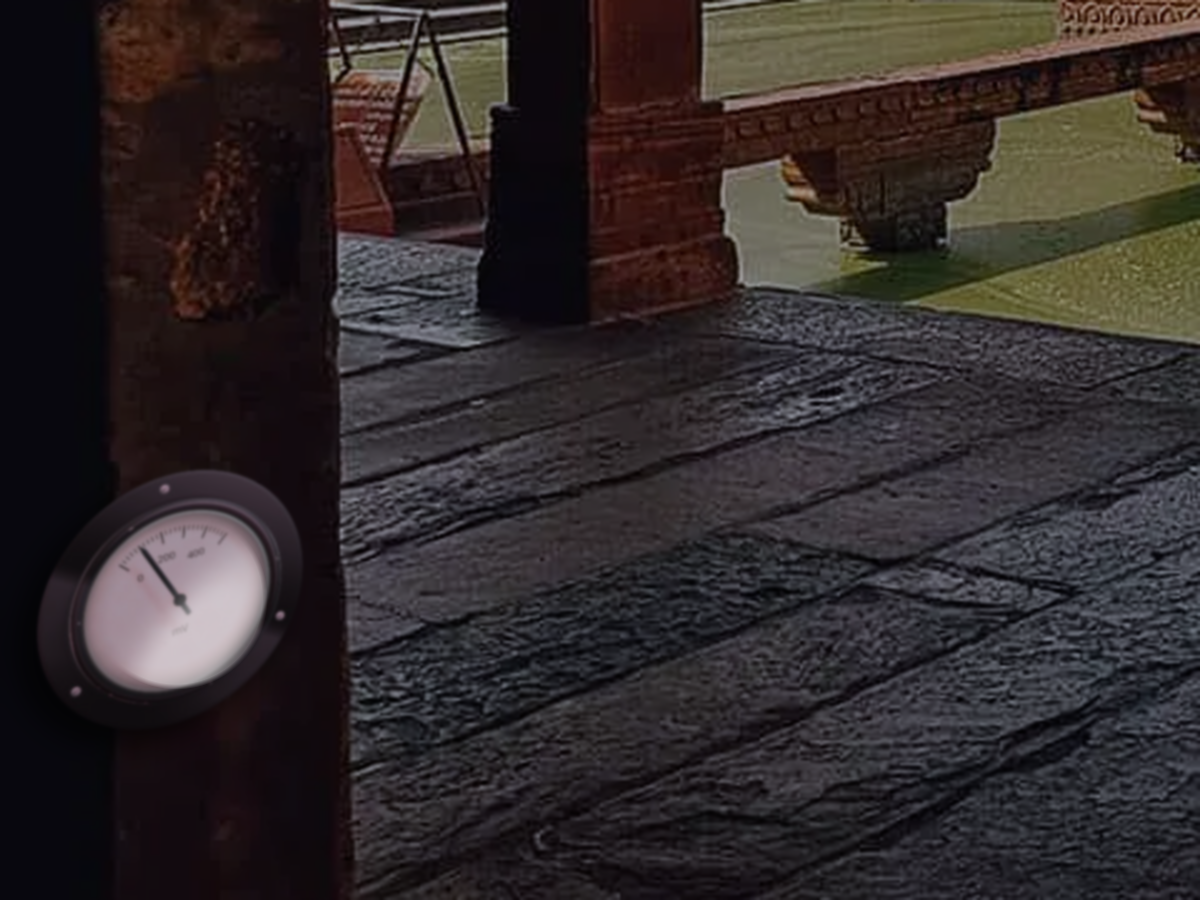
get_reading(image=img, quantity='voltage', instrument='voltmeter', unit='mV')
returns 100 mV
